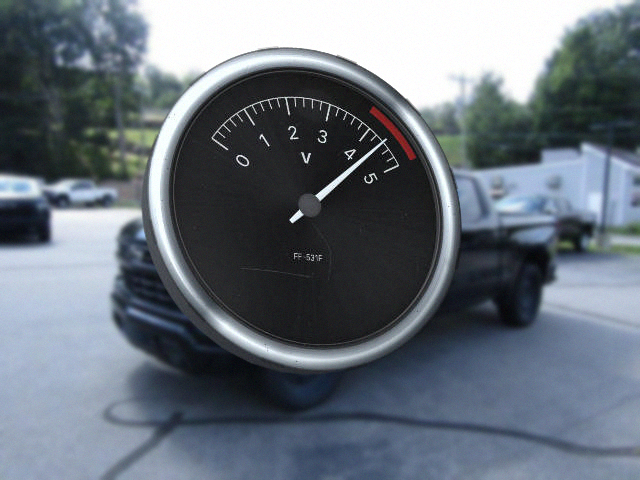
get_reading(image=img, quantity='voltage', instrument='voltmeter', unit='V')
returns 4.4 V
